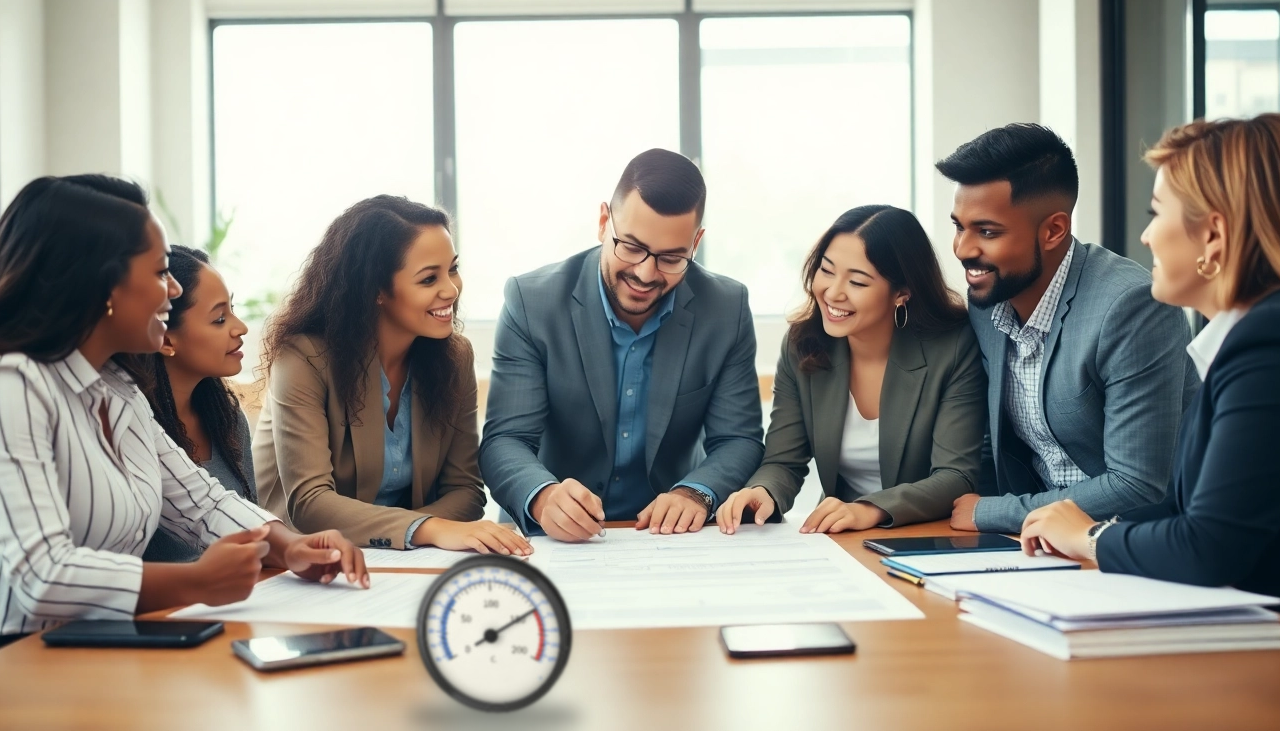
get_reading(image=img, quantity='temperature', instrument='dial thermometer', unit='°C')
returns 150 °C
